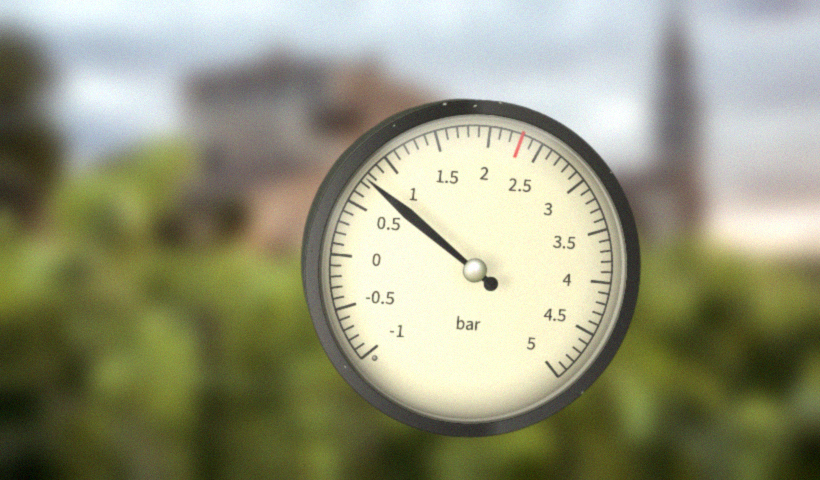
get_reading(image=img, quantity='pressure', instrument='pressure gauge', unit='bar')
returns 0.75 bar
